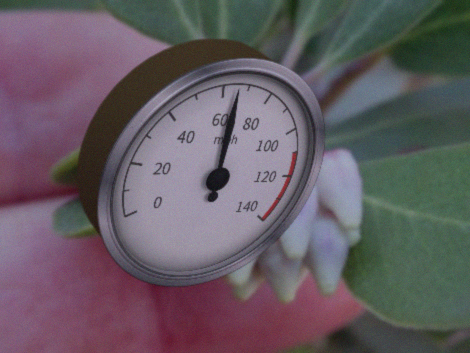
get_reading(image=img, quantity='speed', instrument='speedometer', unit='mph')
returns 65 mph
